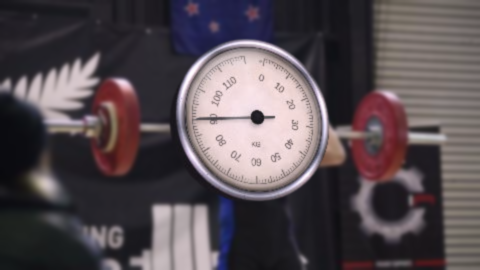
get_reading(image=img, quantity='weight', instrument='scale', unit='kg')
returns 90 kg
